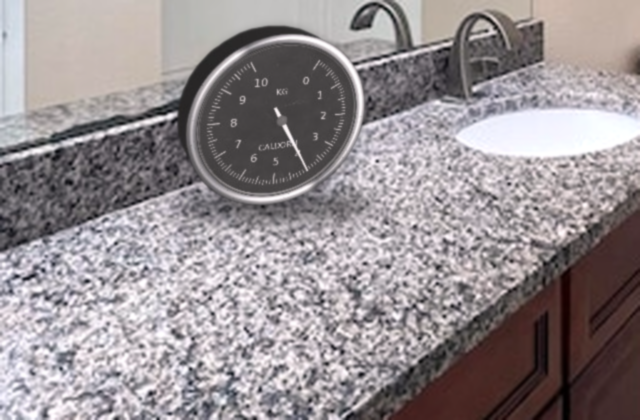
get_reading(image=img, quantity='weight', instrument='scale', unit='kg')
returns 4 kg
